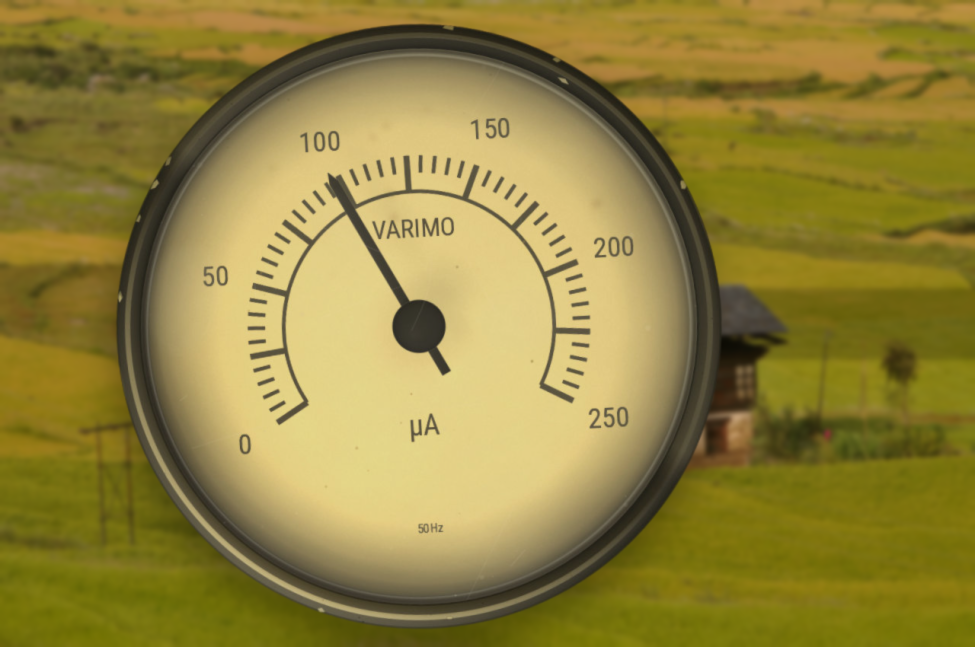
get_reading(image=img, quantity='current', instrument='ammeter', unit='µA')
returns 97.5 µA
